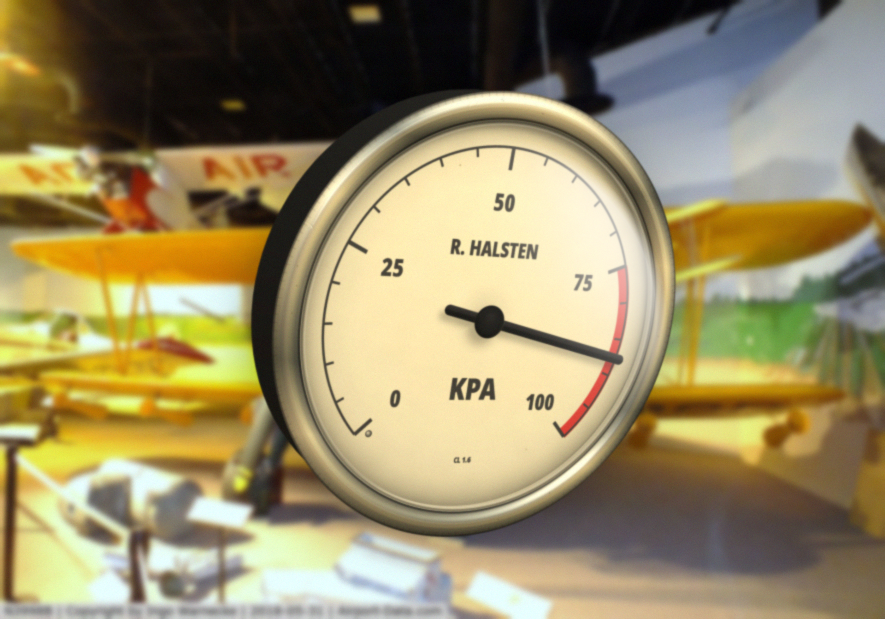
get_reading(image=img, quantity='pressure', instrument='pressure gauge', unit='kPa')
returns 87.5 kPa
